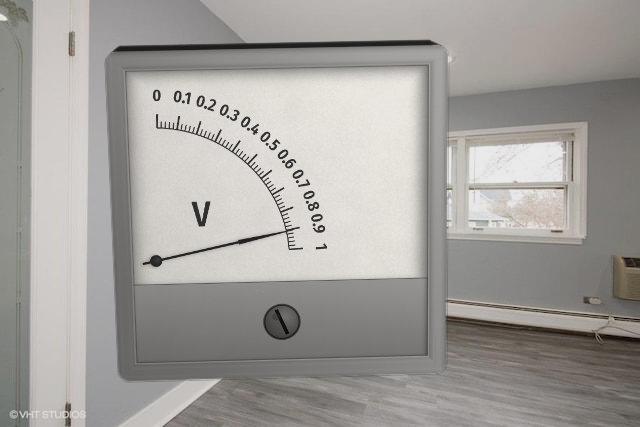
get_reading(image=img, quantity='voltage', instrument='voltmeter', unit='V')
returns 0.9 V
